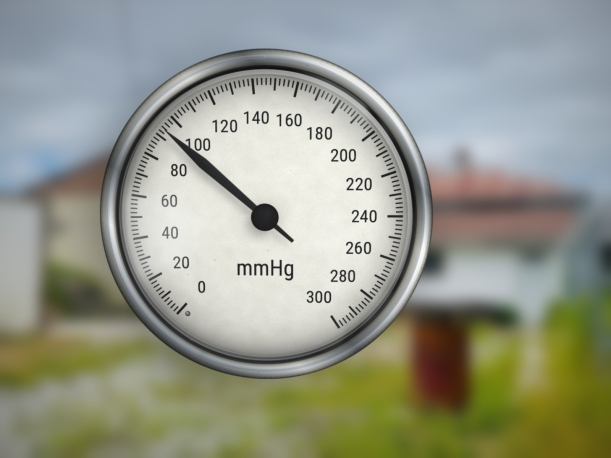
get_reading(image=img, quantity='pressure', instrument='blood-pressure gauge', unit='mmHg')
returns 94 mmHg
